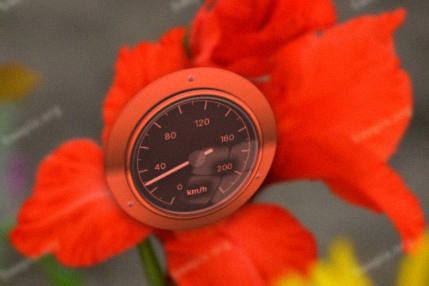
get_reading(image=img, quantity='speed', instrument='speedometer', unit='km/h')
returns 30 km/h
